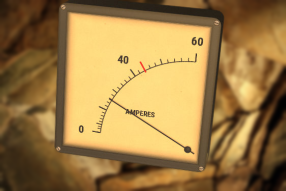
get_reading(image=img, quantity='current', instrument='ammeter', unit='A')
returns 26 A
